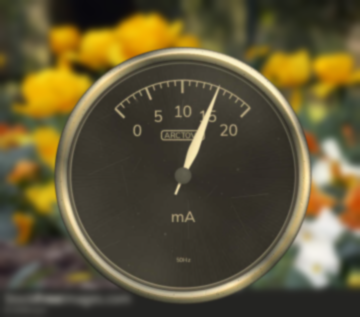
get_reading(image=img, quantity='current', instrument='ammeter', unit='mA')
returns 15 mA
